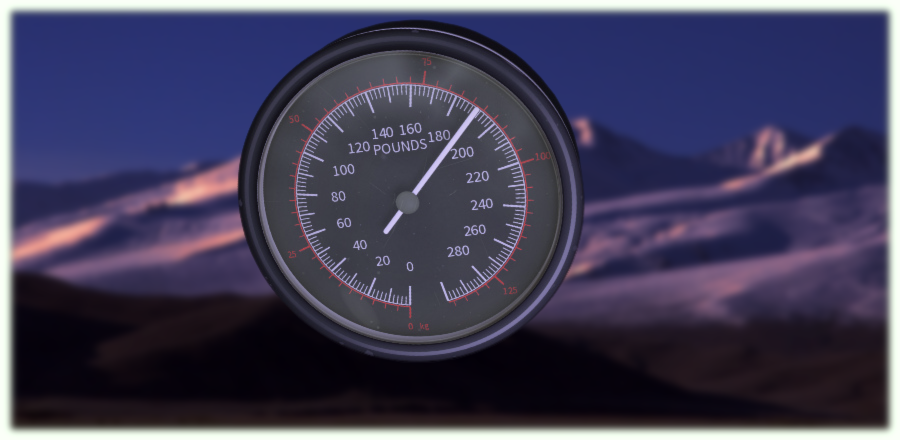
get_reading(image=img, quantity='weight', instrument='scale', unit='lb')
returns 190 lb
